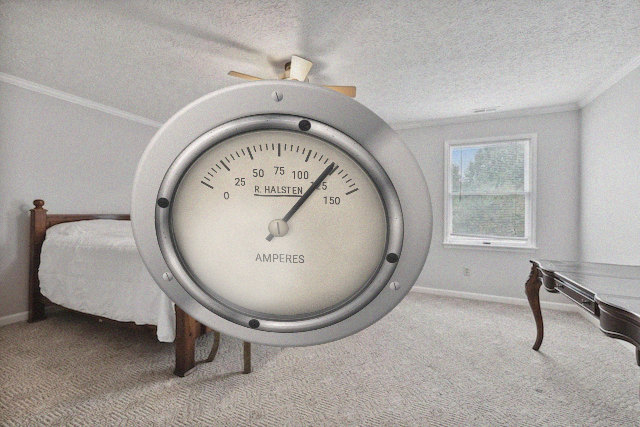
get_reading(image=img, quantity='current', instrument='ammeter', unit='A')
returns 120 A
